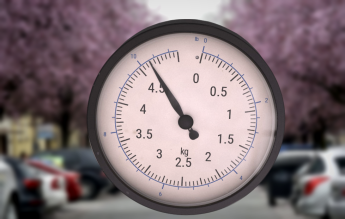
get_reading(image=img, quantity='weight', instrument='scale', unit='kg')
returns 4.65 kg
